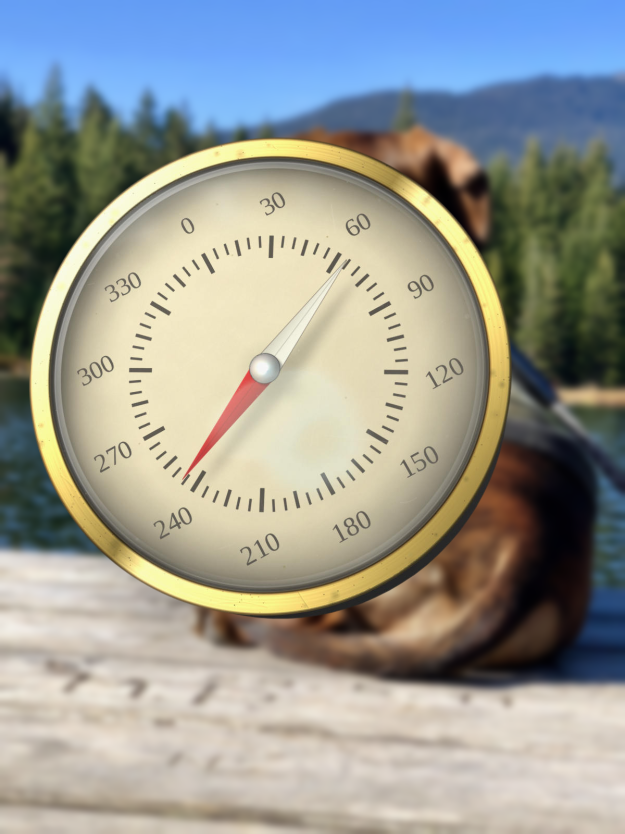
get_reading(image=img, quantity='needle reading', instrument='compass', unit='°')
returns 245 °
